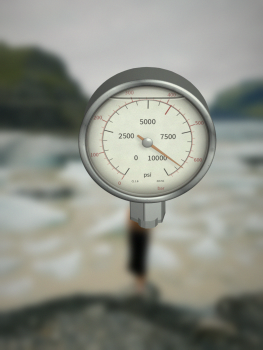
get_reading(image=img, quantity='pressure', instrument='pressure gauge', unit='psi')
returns 9250 psi
